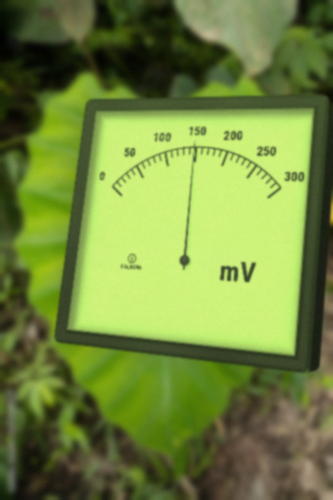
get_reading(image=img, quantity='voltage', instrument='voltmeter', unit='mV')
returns 150 mV
